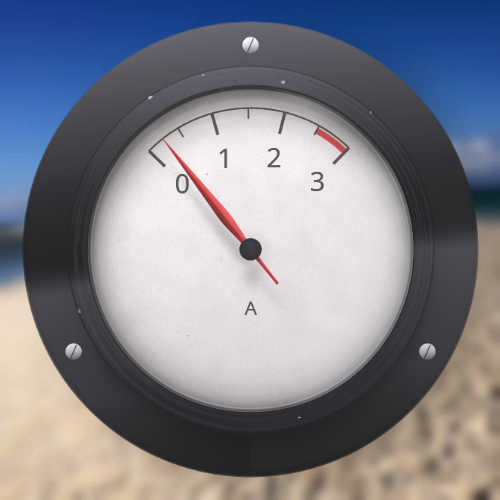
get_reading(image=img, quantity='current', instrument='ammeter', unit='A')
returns 0.25 A
